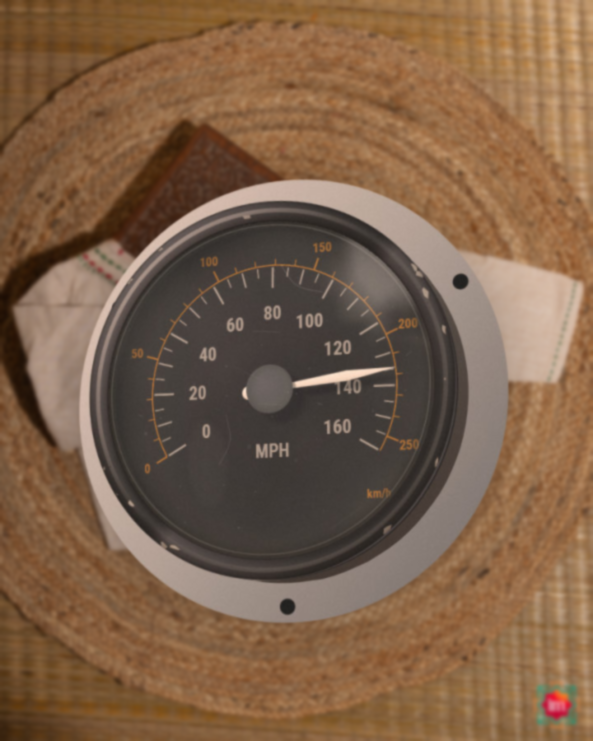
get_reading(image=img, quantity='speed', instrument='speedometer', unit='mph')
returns 135 mph
